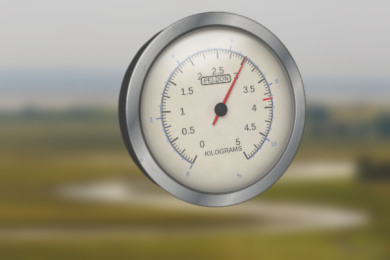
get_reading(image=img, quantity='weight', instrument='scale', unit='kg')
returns 3 kg
